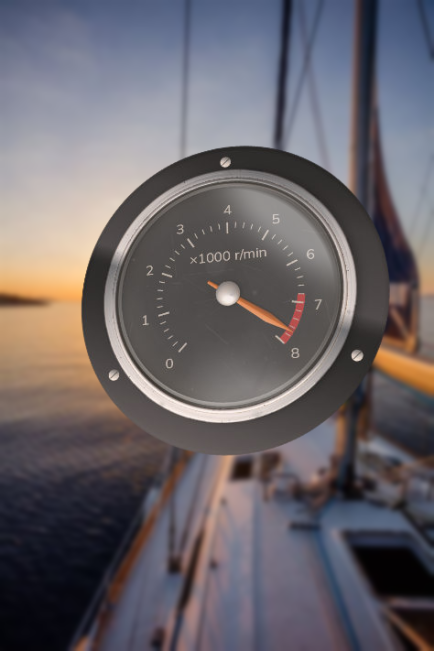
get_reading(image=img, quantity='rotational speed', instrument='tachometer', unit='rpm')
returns 7700 rpm
